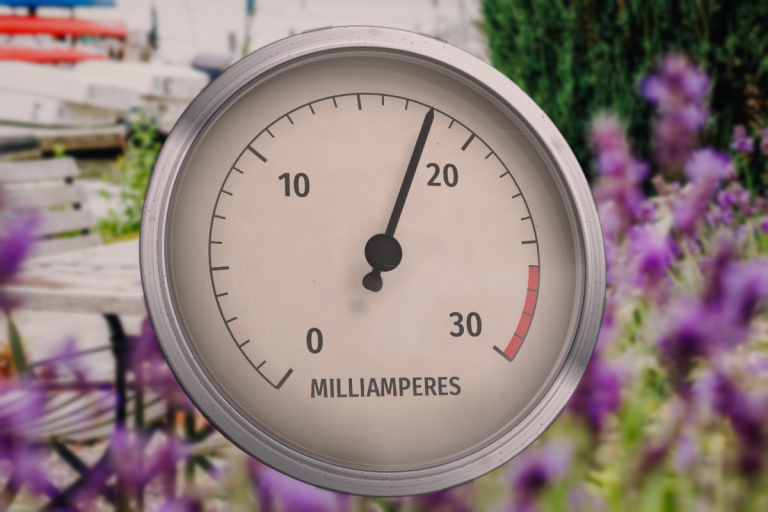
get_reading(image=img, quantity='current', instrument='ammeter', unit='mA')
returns 18 mA
